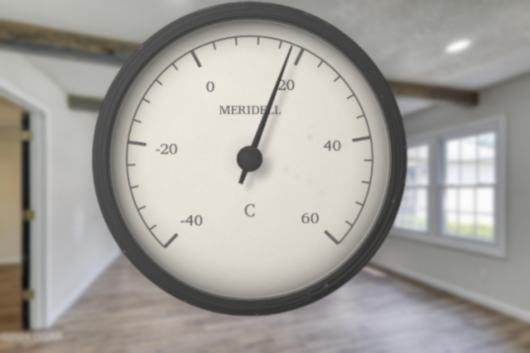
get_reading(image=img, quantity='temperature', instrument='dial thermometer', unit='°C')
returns 18 °C
